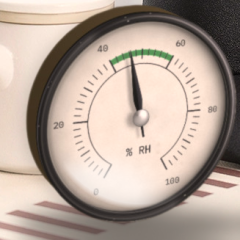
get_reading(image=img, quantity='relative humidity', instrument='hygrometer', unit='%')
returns 46 %
